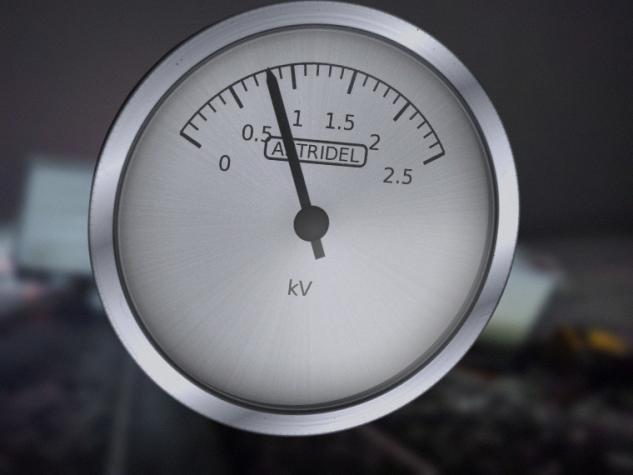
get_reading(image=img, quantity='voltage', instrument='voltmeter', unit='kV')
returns 0.8 kV
